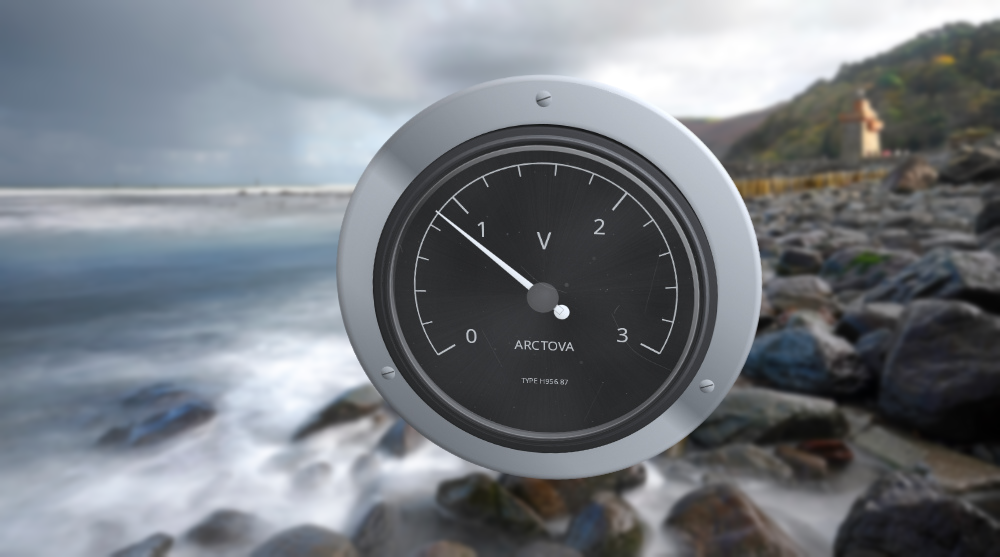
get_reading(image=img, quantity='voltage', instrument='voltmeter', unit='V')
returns 0.9 V
